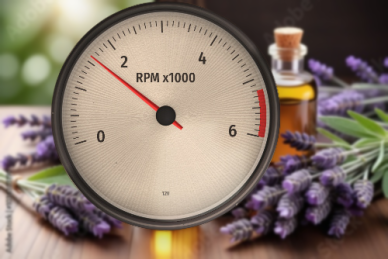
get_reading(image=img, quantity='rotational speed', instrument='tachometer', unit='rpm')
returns 1600 rpm
